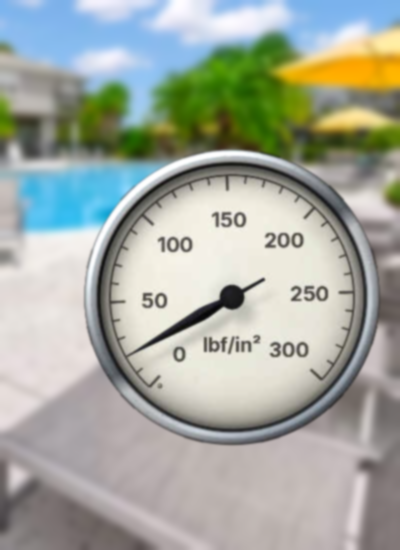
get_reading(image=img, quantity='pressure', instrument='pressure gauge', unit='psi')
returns 20 psi
